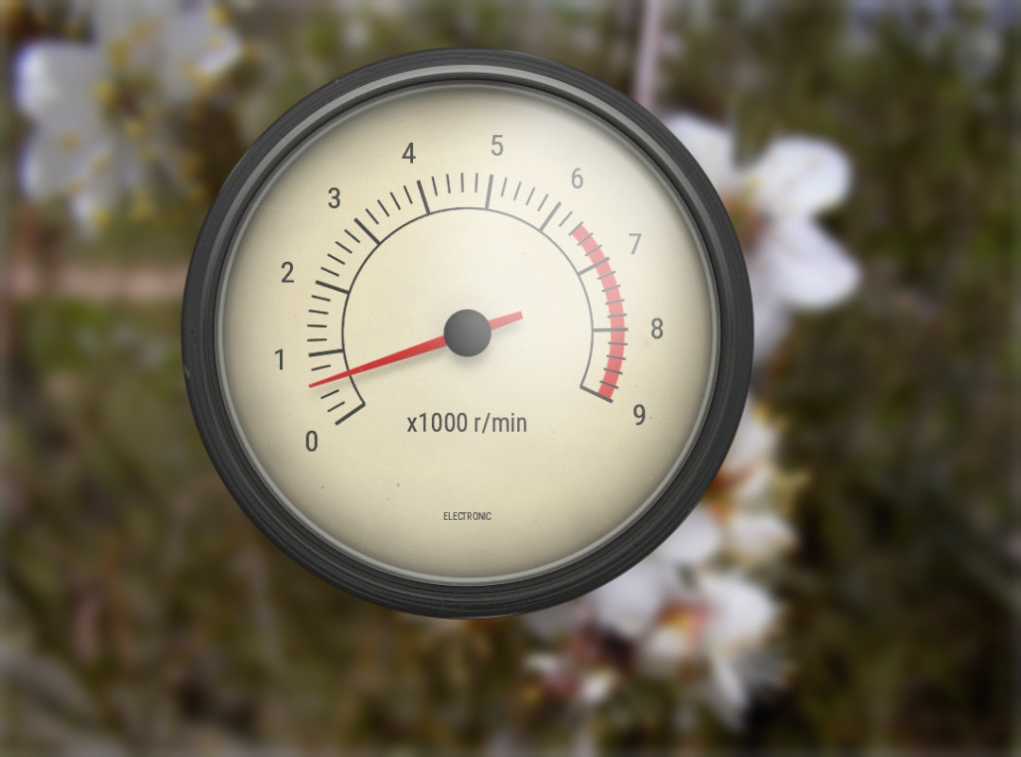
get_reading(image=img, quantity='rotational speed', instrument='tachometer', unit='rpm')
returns 600 rpm
